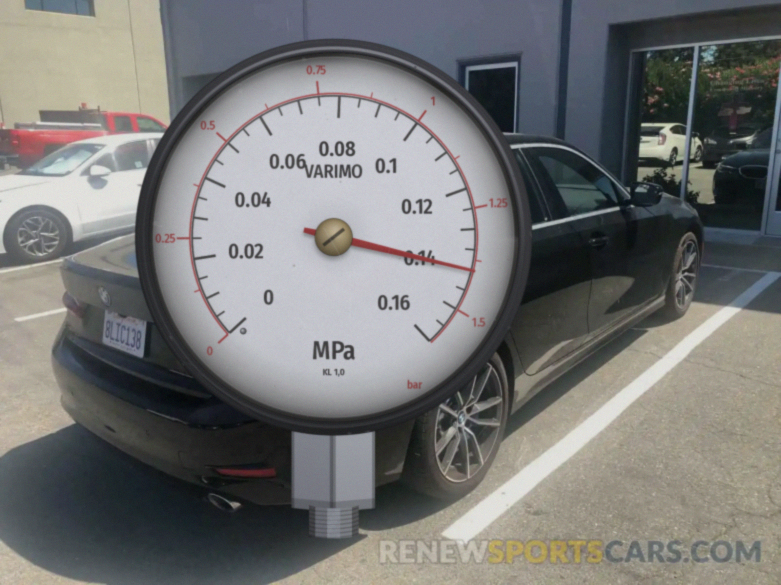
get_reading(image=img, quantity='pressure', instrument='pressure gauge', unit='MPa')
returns 0.14 MPa
